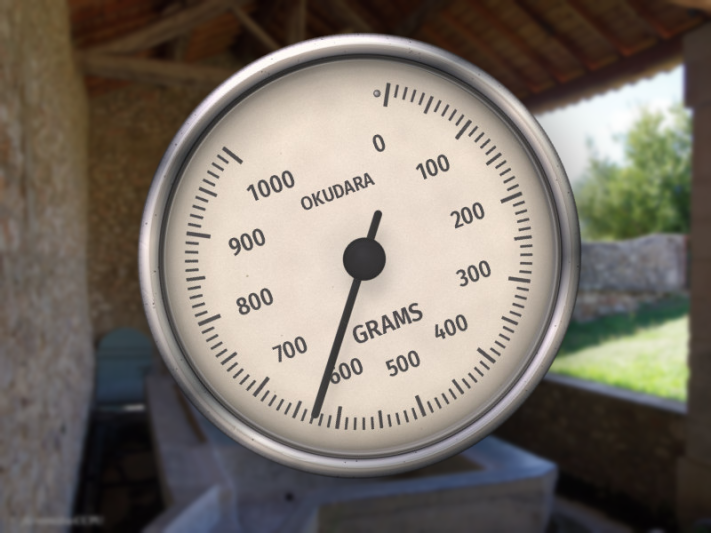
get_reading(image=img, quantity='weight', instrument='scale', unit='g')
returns 630 g
